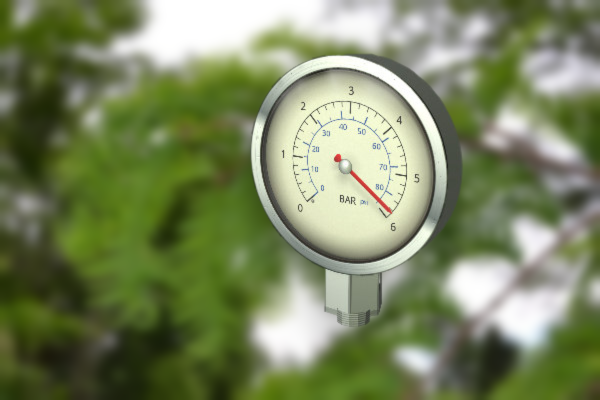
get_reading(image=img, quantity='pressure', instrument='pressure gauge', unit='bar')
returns 5.8 bar
